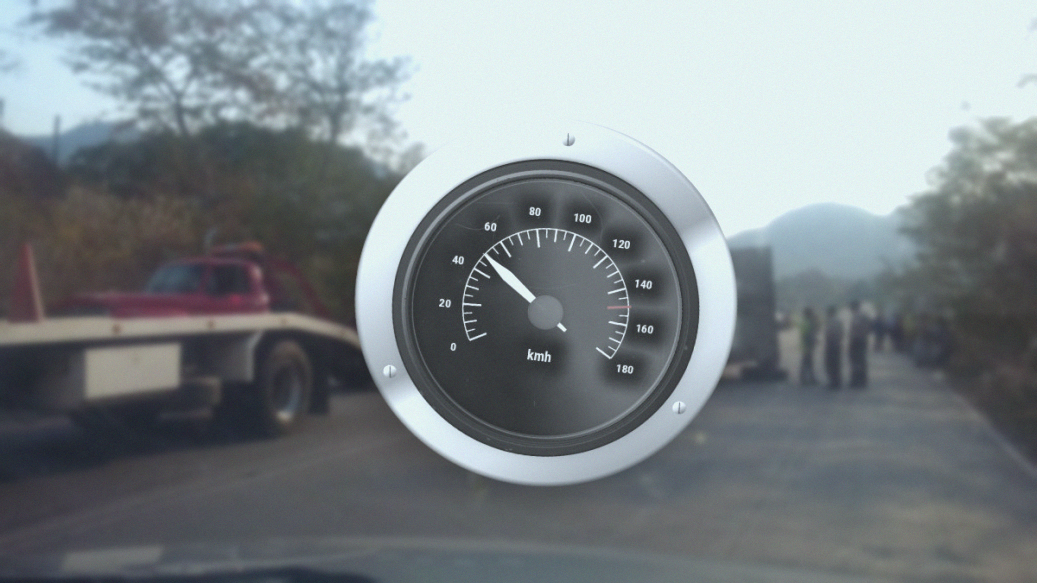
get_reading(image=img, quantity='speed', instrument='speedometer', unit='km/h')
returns 50 km/h
